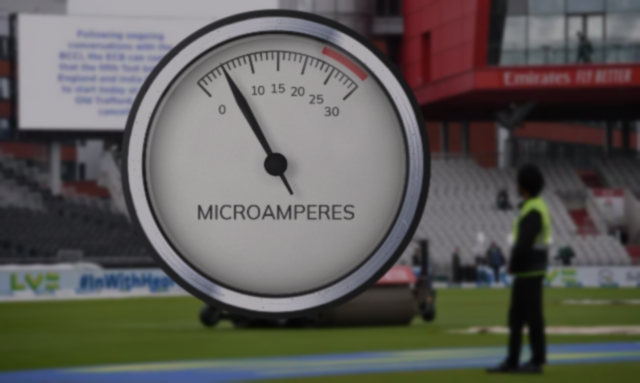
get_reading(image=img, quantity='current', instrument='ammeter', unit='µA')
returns 5 µA
